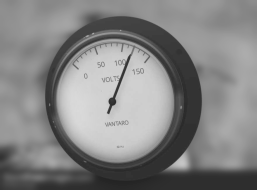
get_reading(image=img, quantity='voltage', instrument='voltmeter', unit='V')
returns 120 V
